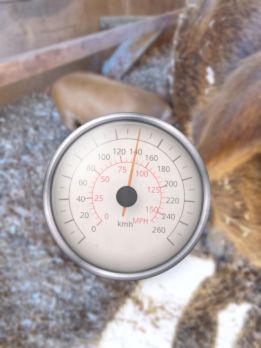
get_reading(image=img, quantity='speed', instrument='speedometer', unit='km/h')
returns 140 km/h
